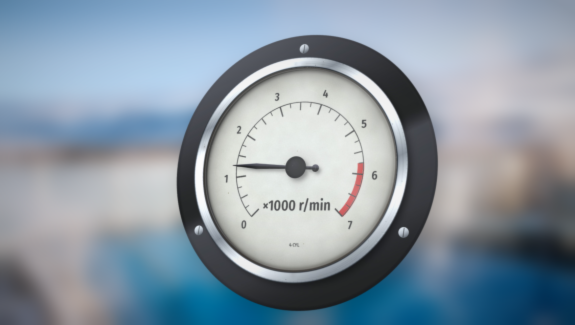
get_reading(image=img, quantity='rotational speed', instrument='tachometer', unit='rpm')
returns 1250 rpm
